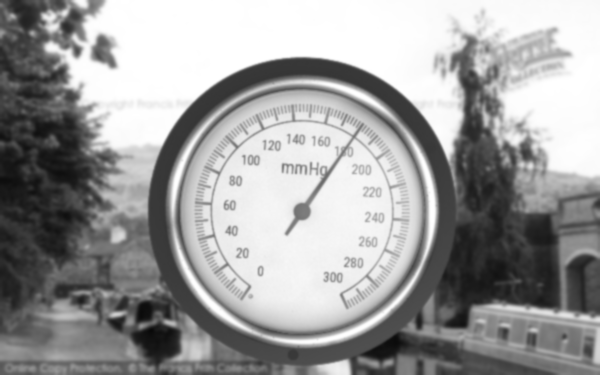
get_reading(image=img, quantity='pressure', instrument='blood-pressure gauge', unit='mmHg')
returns 180 mmHg
